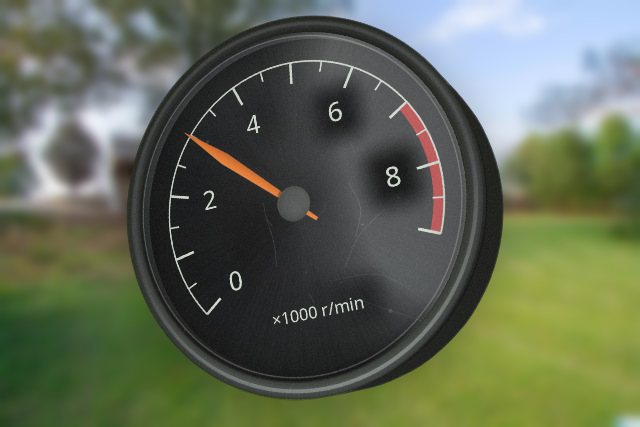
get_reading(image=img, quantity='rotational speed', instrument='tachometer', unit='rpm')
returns 3000 rpm
